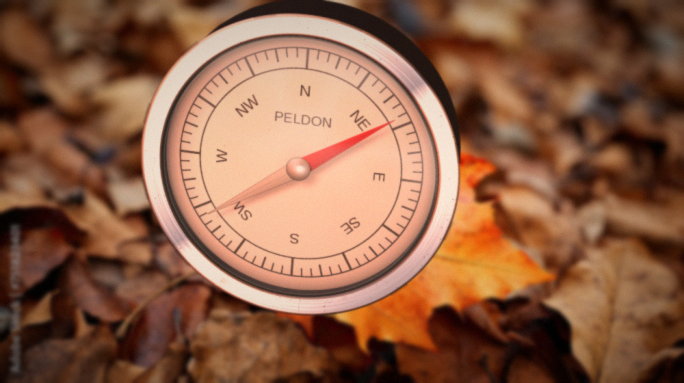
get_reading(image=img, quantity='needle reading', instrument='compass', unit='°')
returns 55 °
